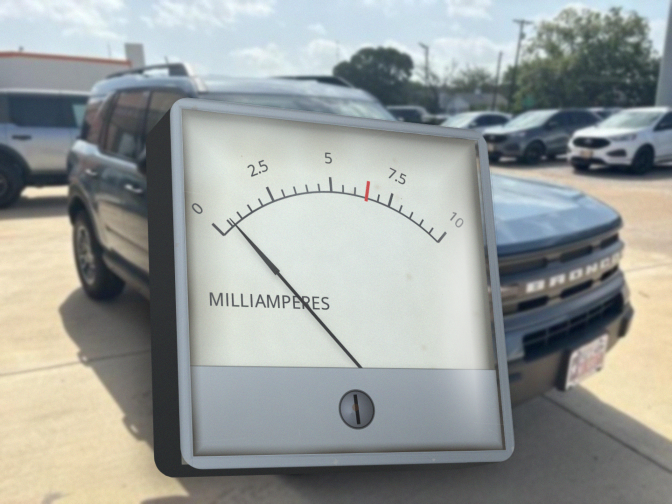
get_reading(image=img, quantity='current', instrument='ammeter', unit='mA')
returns 0.5 mA
